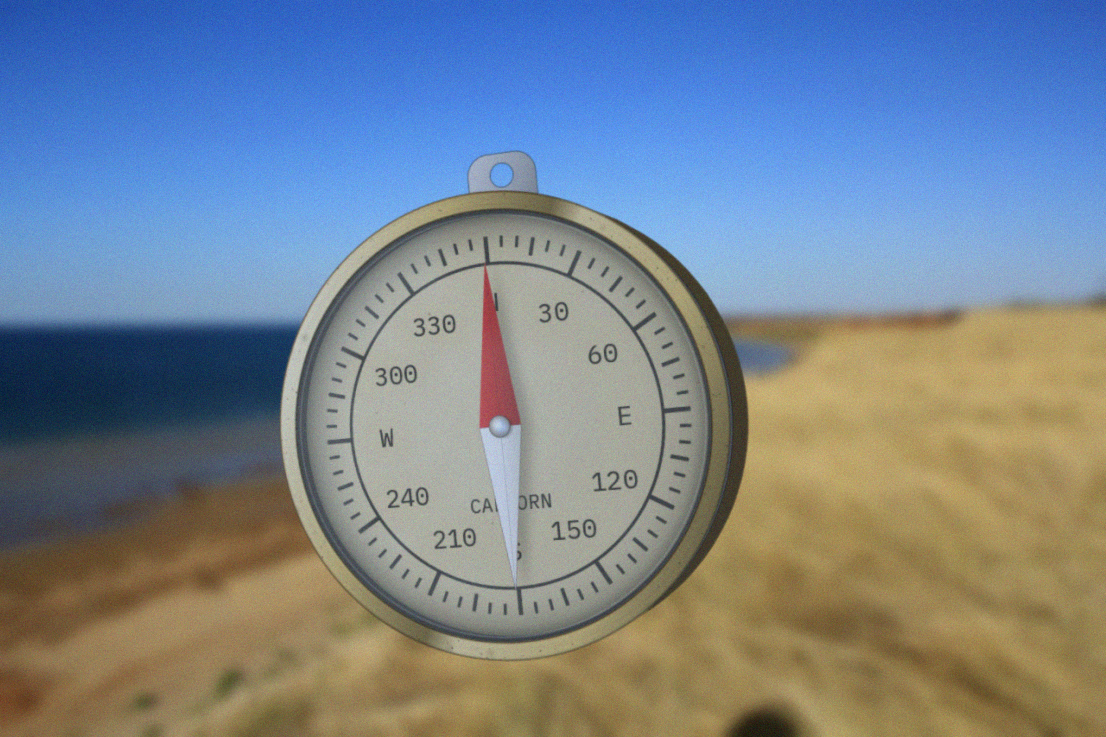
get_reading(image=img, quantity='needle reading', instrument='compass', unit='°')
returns 0 °
